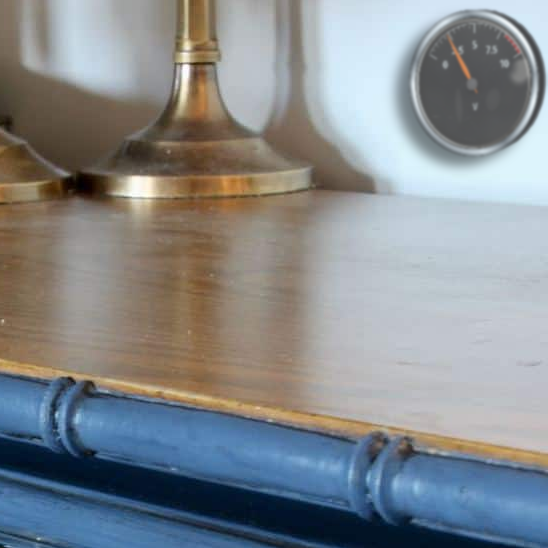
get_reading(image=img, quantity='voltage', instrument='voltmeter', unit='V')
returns 2.5 V
